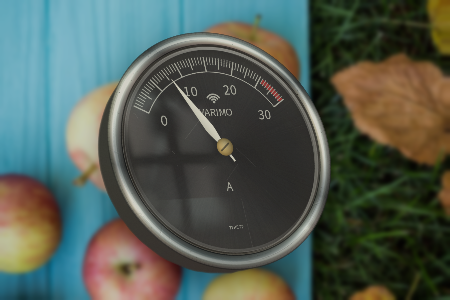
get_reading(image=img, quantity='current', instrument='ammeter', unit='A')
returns 7.5 A
